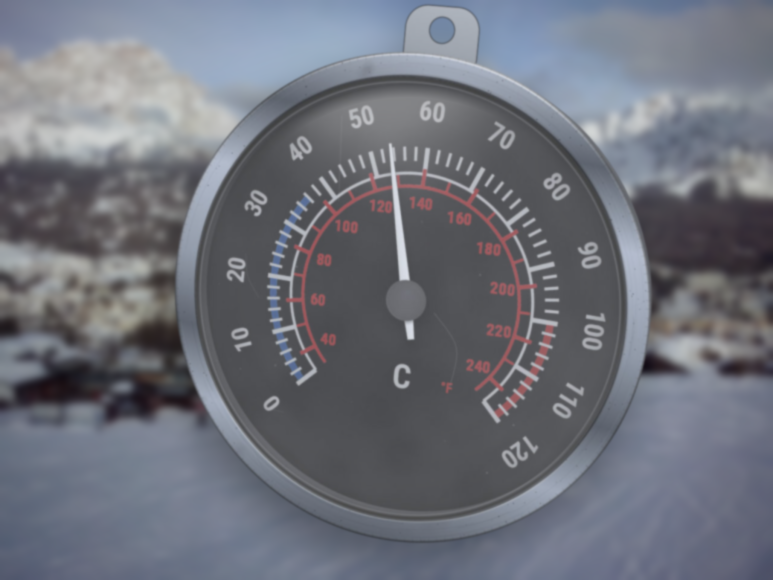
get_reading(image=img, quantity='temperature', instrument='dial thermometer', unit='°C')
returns 54 °C
